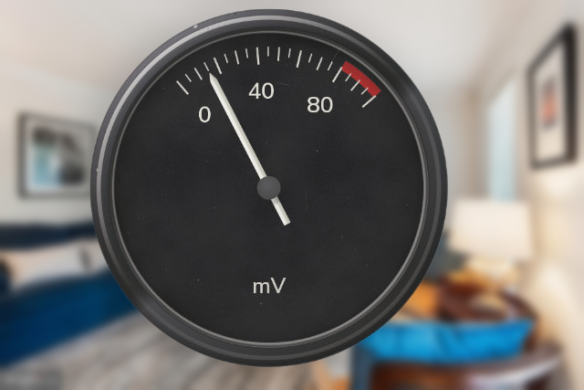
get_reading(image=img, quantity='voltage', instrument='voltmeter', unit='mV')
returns 15 mV
